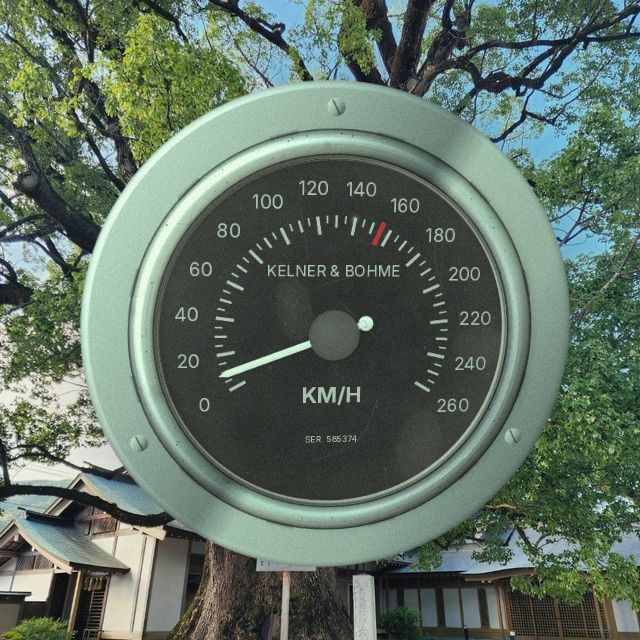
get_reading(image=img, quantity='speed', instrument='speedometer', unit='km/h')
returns 10 km/h
